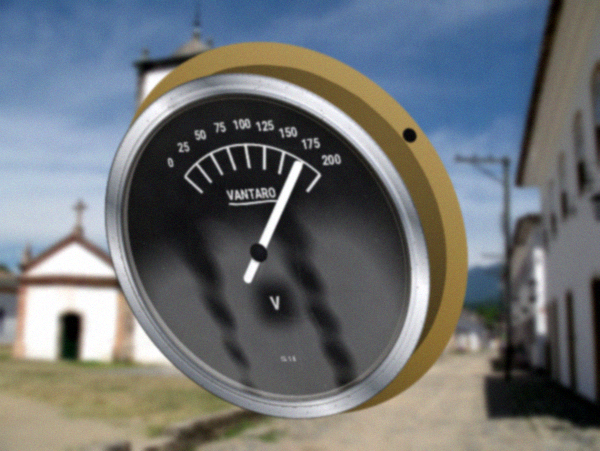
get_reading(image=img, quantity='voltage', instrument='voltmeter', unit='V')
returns 175 V
